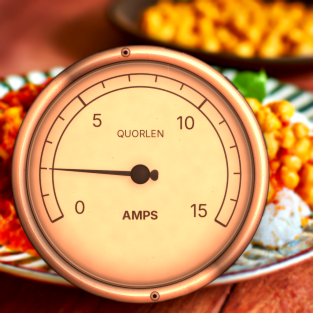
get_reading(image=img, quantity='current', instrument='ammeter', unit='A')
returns 2 A
